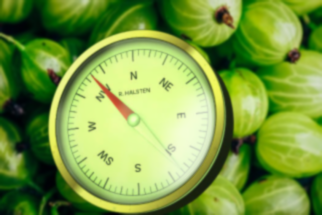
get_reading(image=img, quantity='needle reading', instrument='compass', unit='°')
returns 320 °
